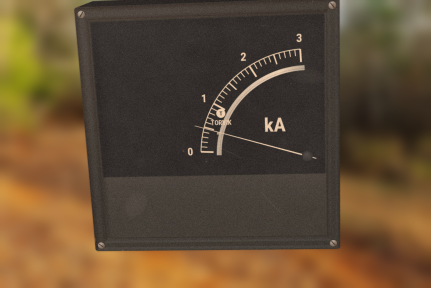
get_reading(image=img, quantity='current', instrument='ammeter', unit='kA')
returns 0.5 kA
